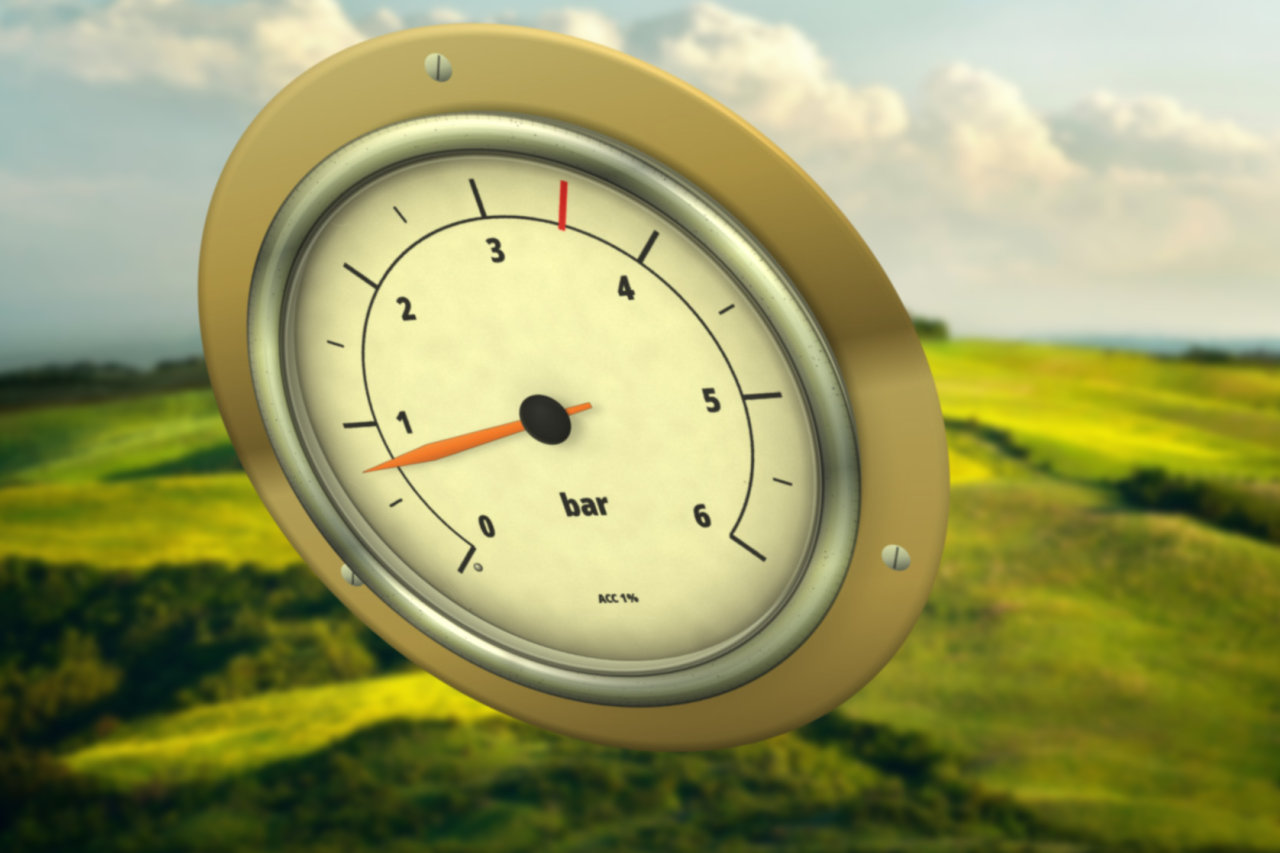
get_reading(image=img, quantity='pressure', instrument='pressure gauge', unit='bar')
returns 0.75 bar
